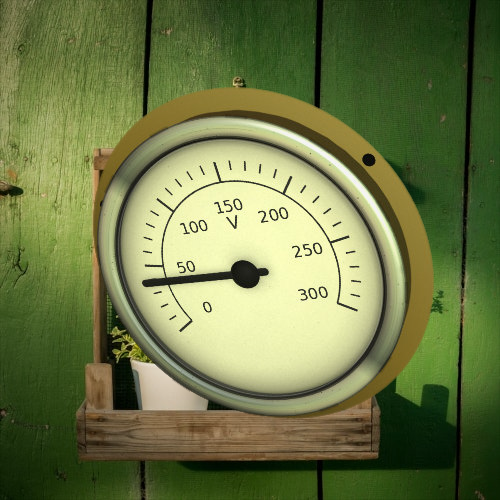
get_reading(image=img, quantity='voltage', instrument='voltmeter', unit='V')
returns 40 V
